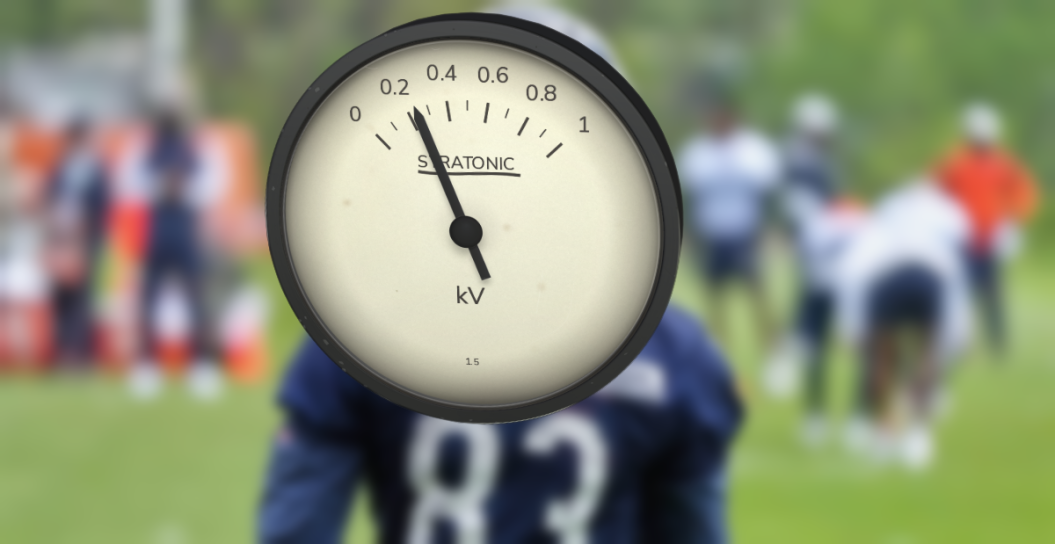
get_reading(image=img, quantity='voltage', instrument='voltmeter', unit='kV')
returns 0.25 kV
